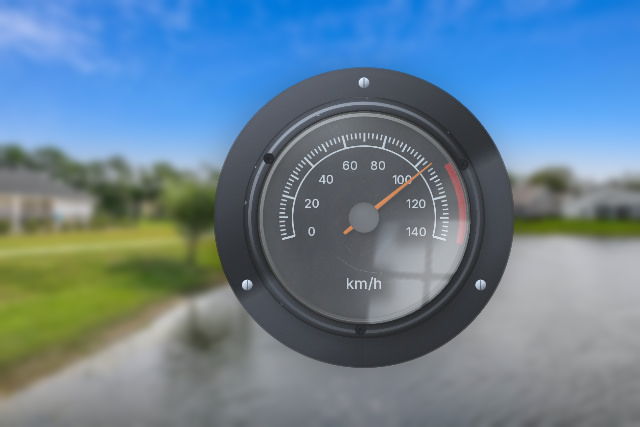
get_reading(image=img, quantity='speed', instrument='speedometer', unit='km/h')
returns 104 km/h
